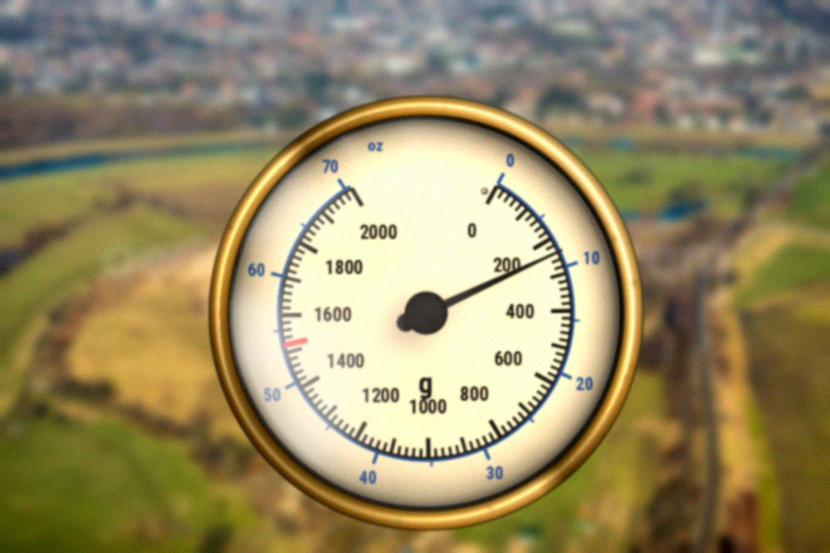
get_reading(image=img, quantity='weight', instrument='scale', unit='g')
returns 240 g
